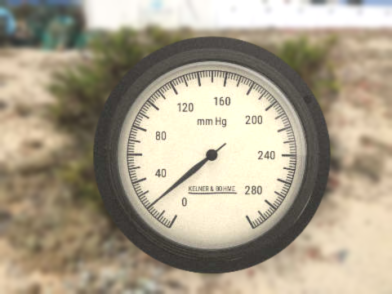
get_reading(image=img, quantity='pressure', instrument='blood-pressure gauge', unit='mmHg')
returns 20 mmHg
